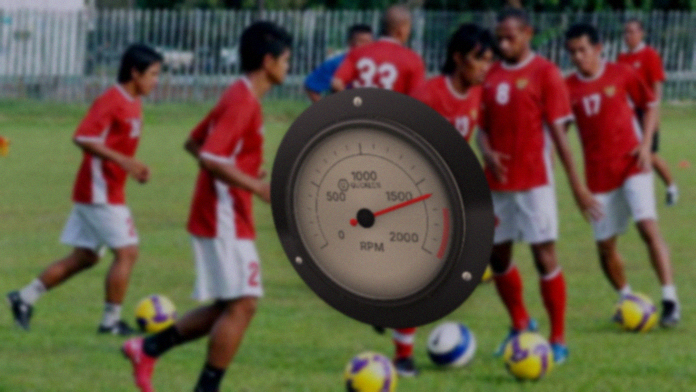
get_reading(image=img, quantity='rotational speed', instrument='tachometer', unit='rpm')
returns 1600 rpm
